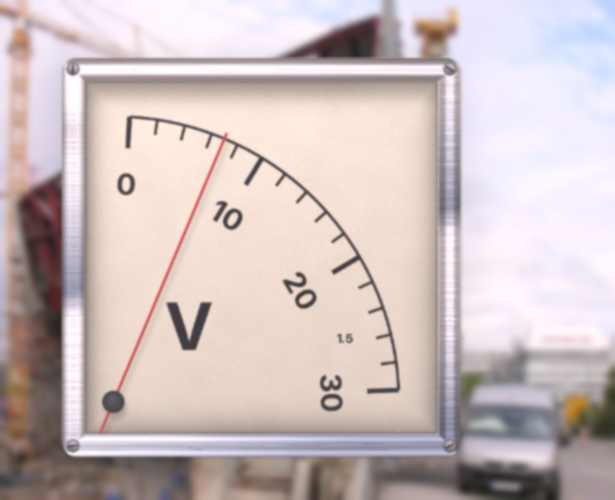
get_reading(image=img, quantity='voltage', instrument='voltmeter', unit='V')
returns 7 V
